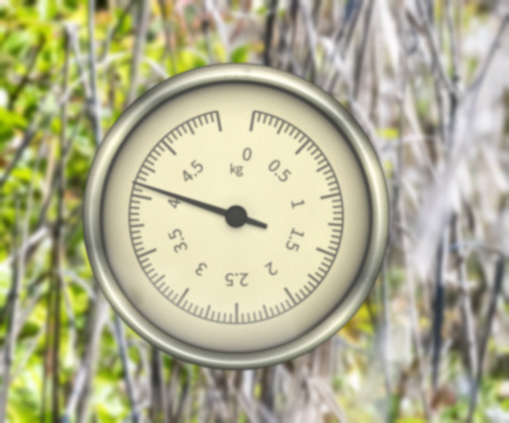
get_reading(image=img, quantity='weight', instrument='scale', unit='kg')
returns 4.1 kg
